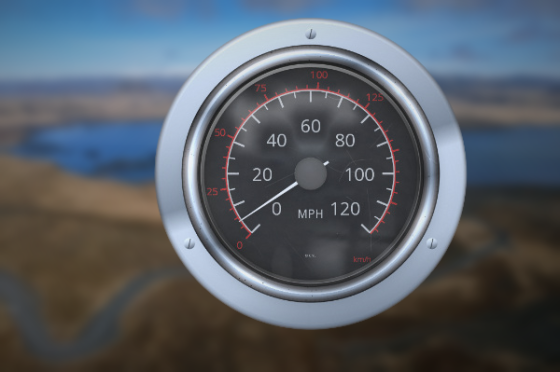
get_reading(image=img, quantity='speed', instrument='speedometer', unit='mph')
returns 5 mph
